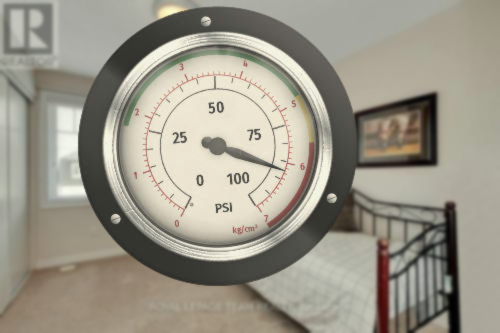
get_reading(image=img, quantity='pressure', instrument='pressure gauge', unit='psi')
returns 87.5 psi
